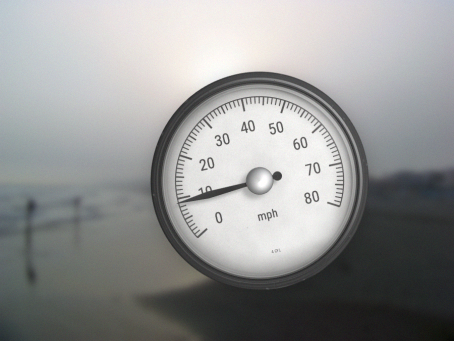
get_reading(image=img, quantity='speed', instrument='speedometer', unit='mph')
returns 9 mph
